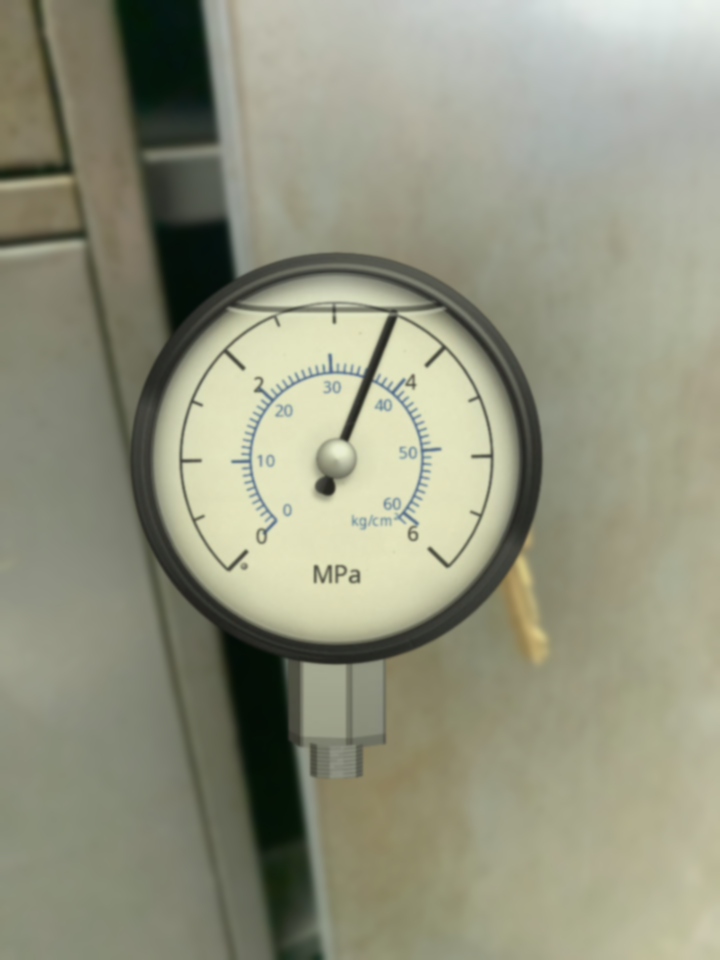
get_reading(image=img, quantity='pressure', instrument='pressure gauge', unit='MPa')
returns 3.5 MPa
